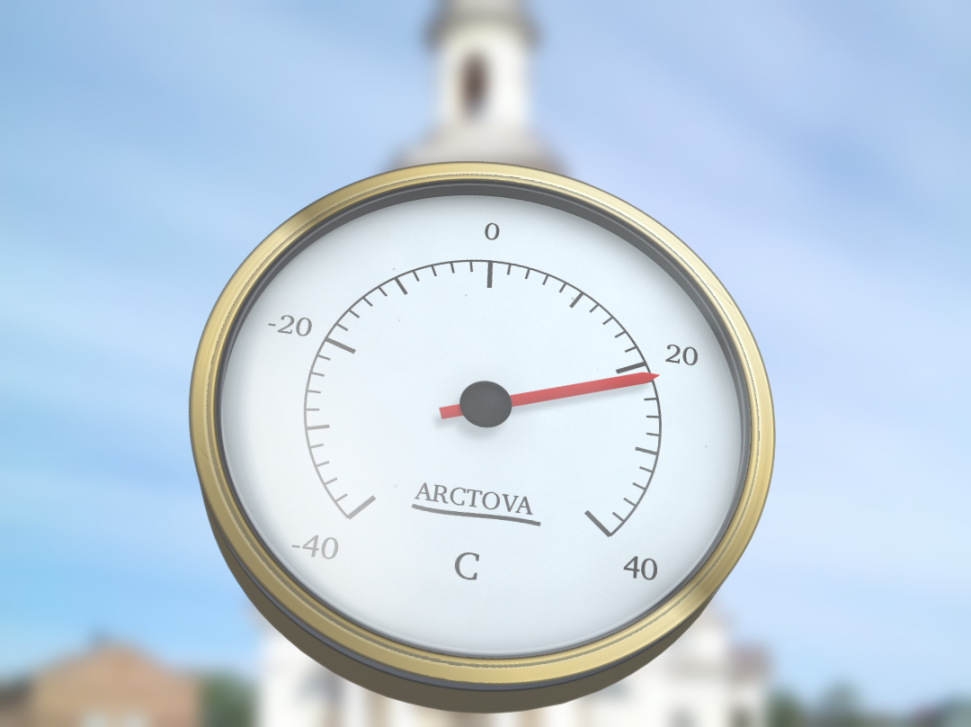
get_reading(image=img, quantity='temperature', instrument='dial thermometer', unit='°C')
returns 22 °C
